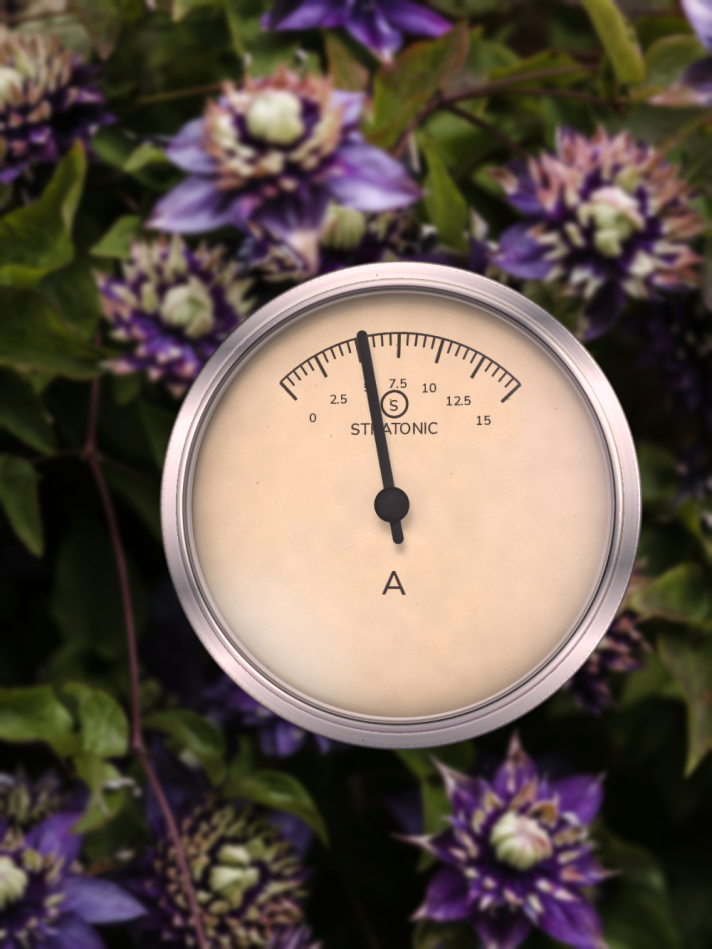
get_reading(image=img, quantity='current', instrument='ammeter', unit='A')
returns 5.5 A
